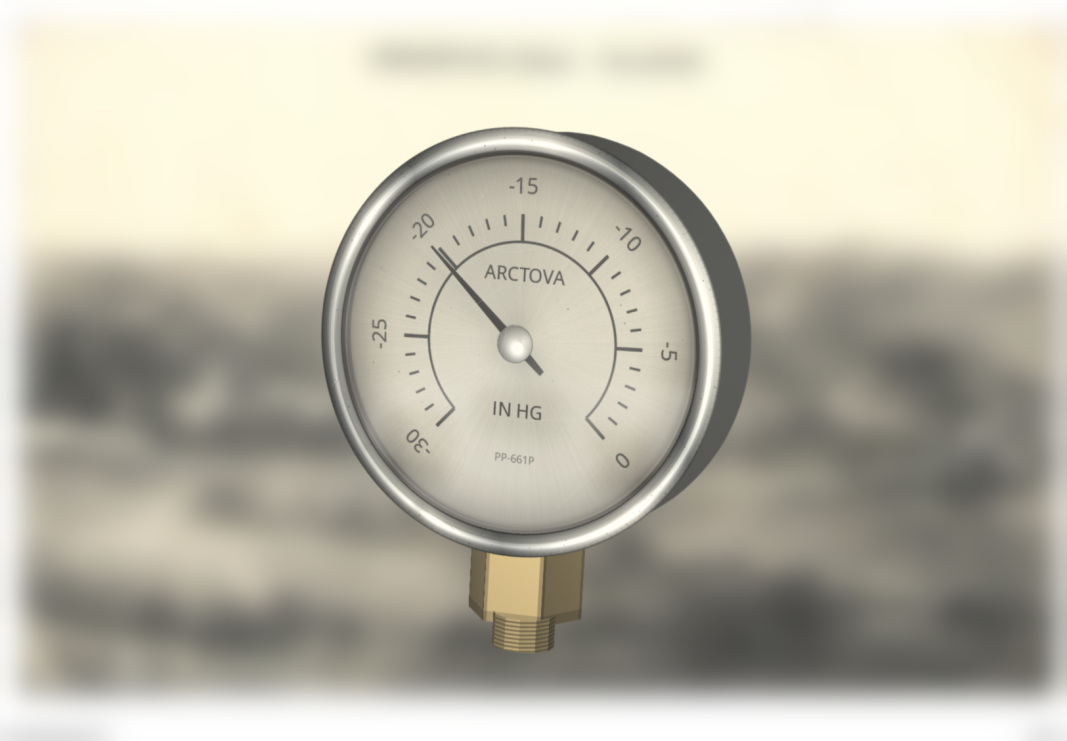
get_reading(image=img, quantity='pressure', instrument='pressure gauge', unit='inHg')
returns -20 inHg
